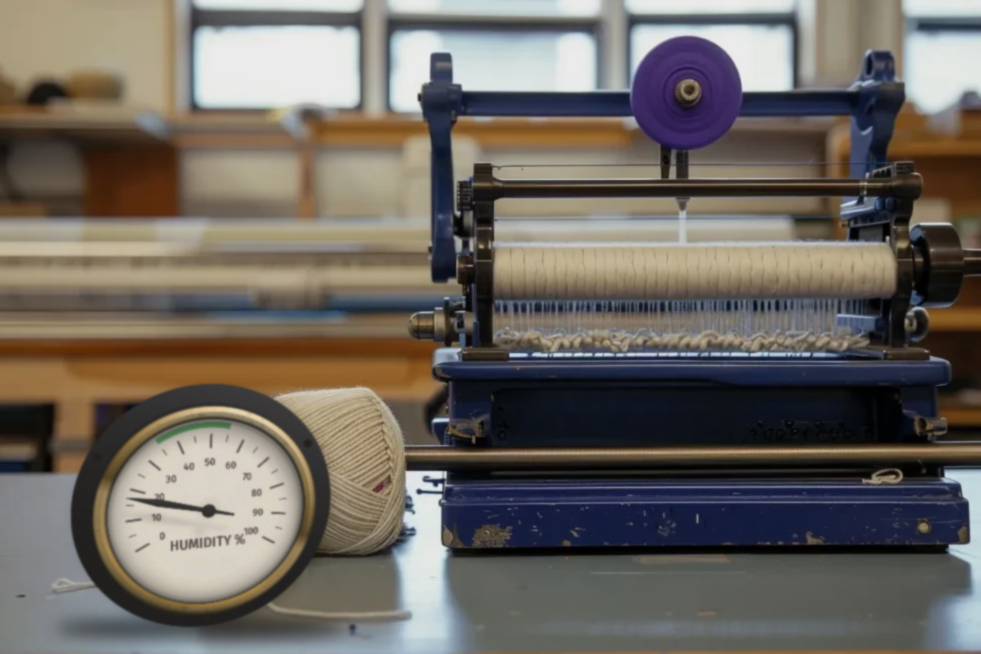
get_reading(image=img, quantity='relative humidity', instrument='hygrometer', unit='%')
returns 17.5 %
